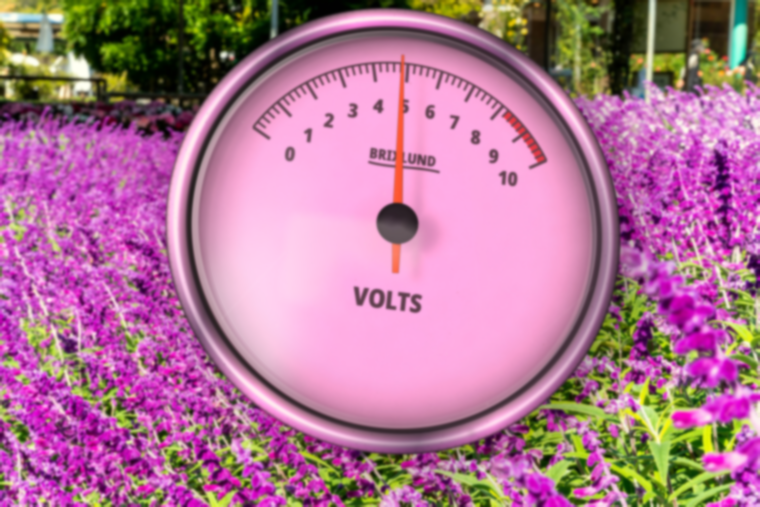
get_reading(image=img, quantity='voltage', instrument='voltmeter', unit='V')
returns 4.8 V
